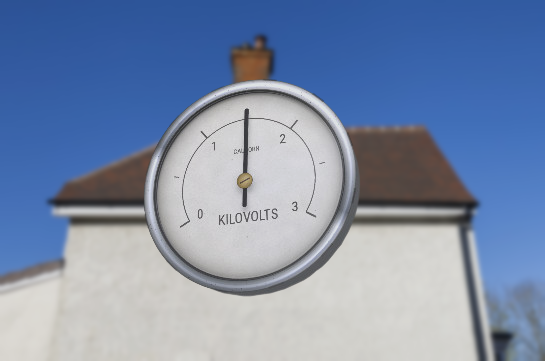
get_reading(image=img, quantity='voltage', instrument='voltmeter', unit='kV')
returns 1.5 kV
